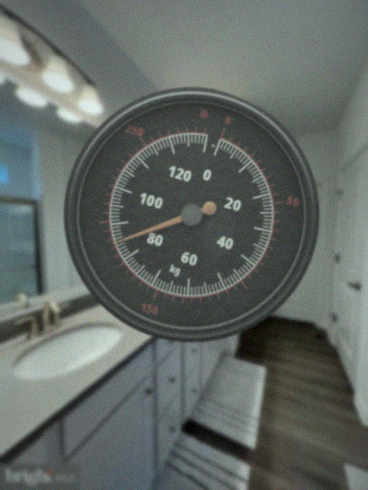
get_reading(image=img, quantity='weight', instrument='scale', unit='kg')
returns 85 kg
